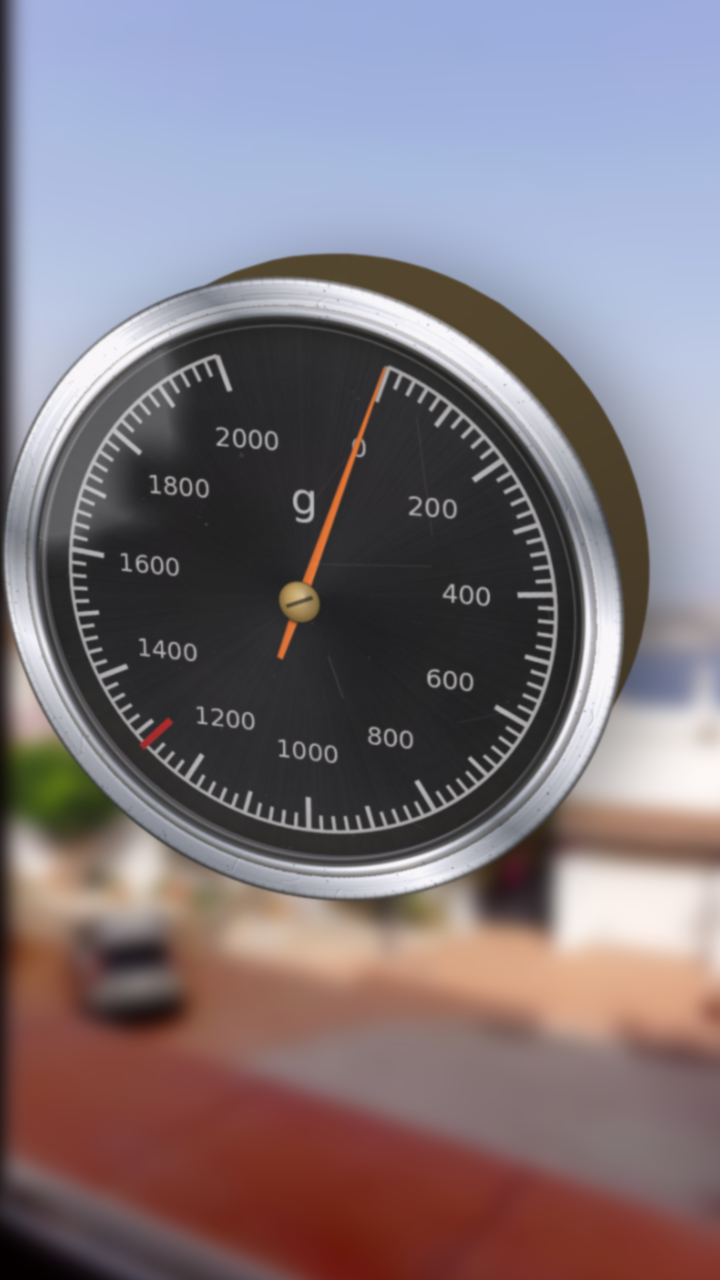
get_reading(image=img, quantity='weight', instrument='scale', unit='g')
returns 0 g
